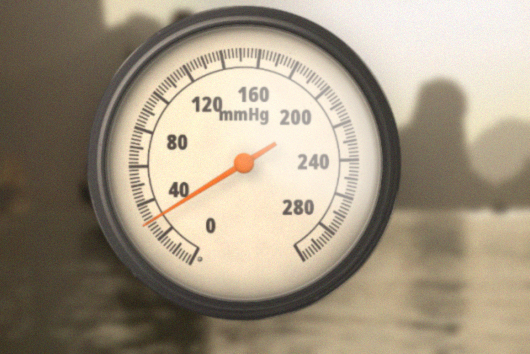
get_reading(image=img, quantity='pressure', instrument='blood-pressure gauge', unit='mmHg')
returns 30 mmHg
